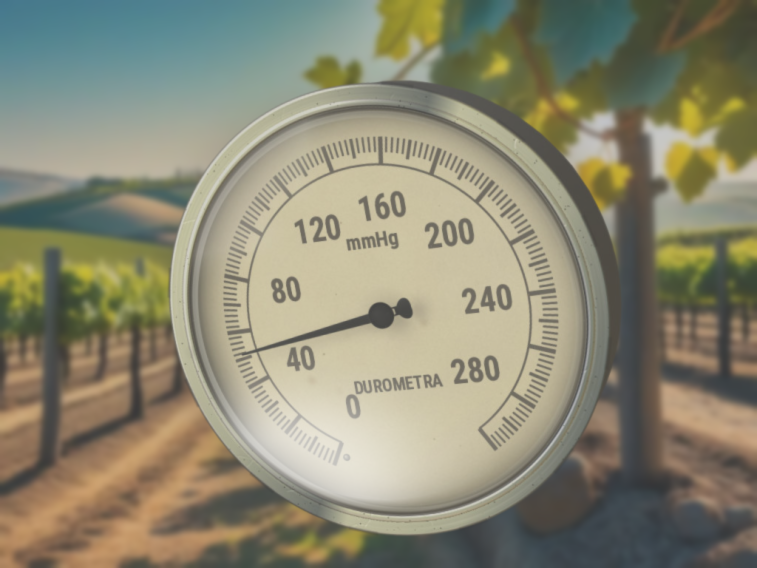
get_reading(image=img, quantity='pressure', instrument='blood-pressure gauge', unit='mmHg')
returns 52 mmHg
